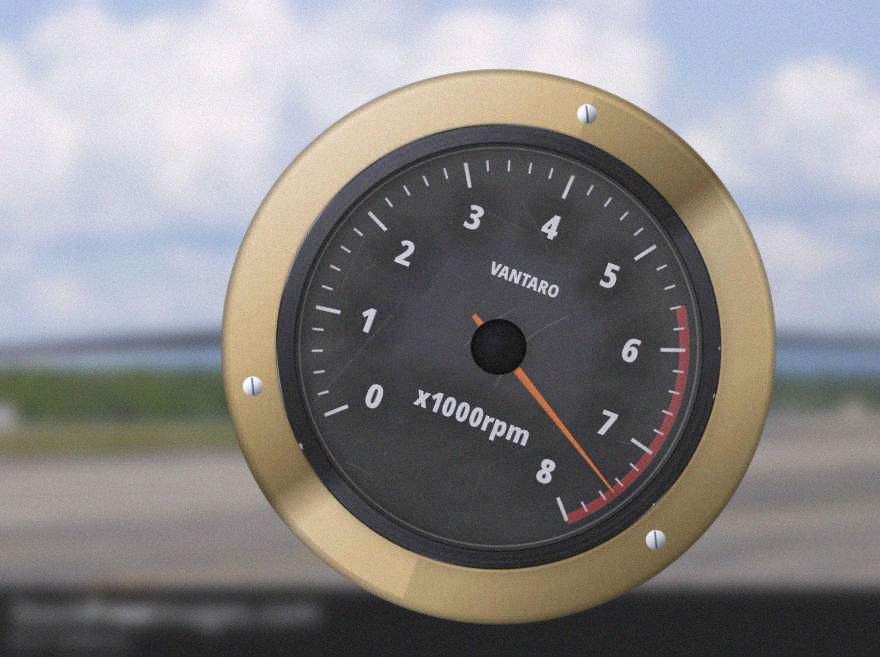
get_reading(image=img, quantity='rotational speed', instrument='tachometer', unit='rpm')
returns 7500 rpm
